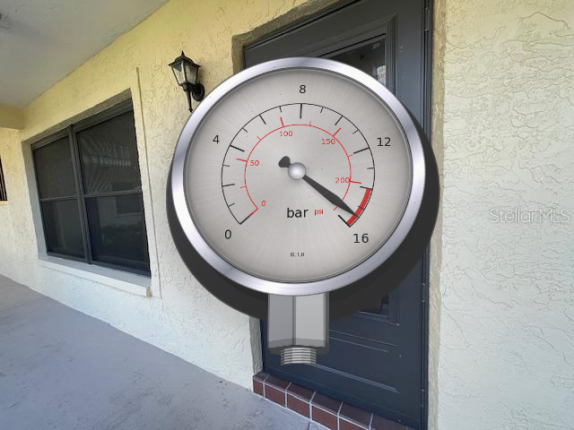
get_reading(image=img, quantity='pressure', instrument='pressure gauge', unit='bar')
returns 15.5 bar
